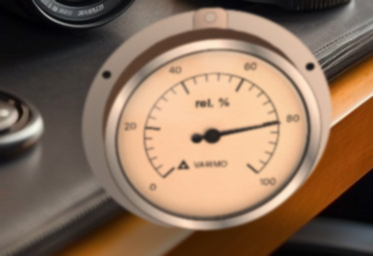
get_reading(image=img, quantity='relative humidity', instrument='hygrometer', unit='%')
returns 80 %
